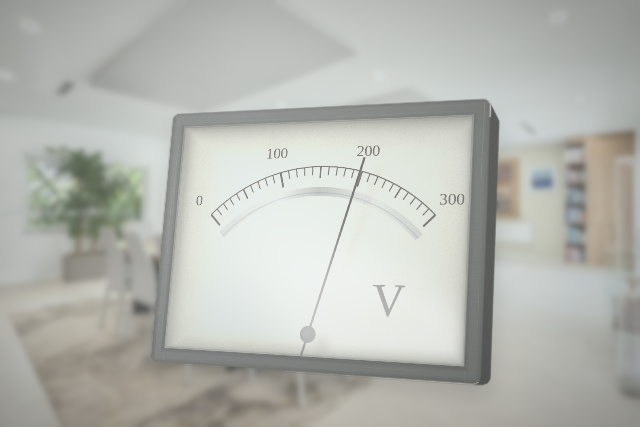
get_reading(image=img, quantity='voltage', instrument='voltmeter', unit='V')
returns 200 V
